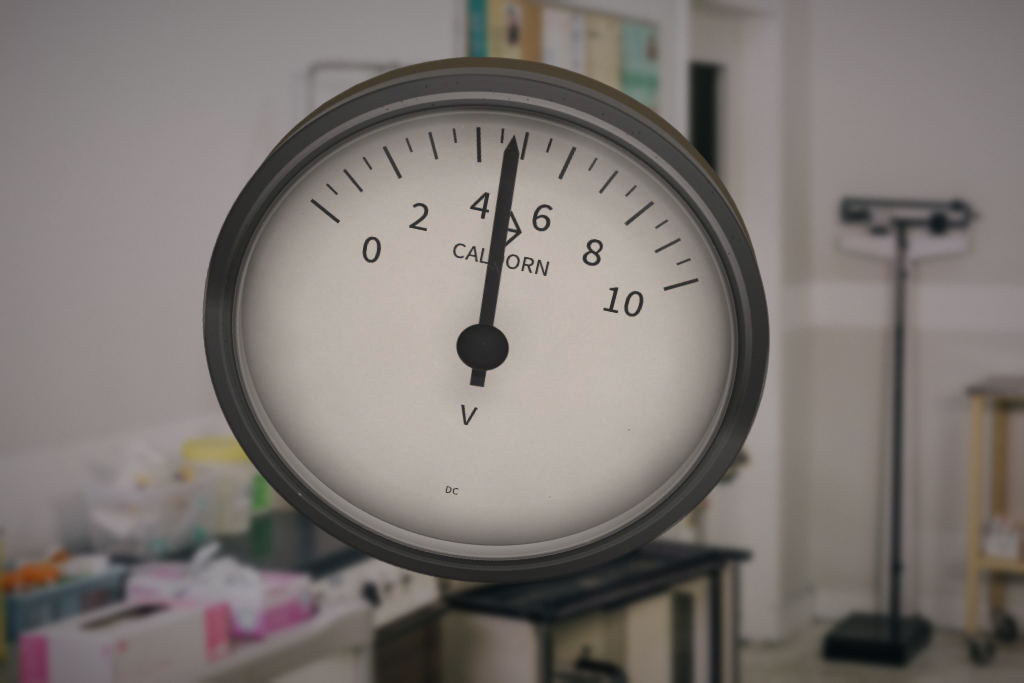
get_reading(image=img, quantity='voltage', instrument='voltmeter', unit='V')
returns 4.75 V
